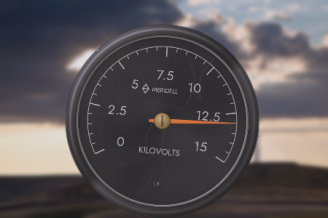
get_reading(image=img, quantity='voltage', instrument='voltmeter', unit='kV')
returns 13 kV
